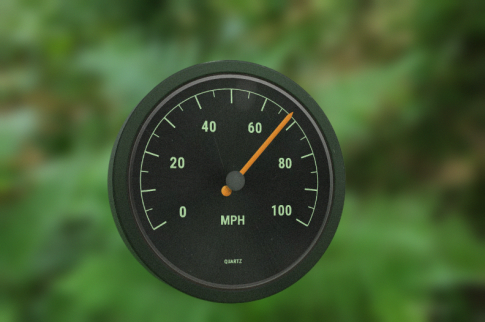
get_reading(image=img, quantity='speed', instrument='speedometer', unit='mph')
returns 67.5 mph
